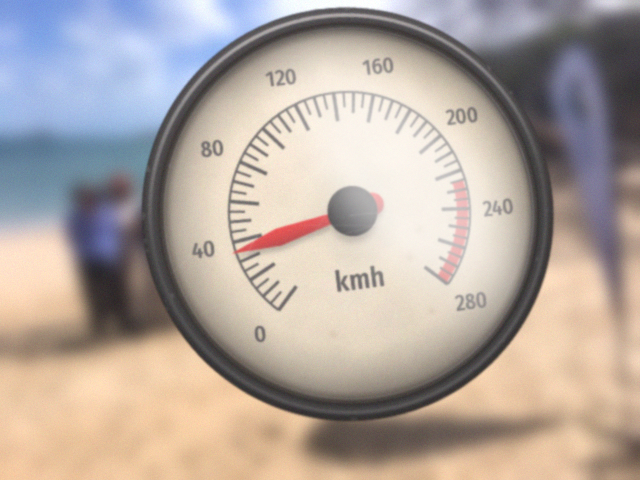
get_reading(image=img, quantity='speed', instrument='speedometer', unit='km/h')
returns 35 km/h
